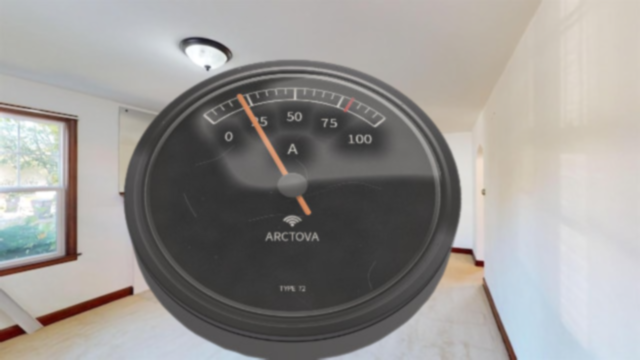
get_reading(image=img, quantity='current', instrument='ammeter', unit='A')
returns 20 A
